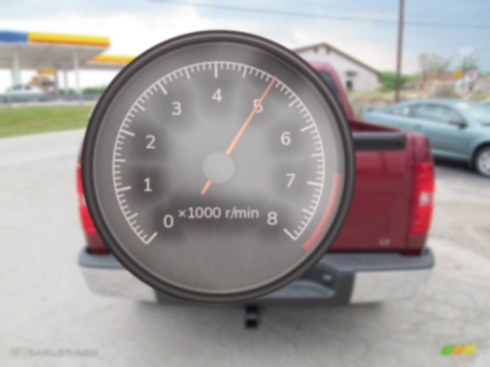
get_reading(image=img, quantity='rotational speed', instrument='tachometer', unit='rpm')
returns 5000 rpm
